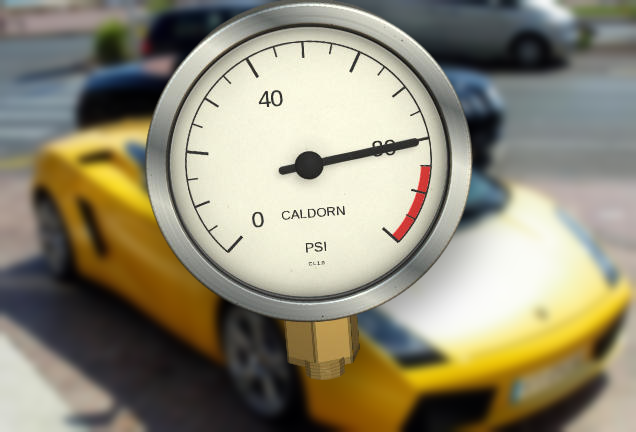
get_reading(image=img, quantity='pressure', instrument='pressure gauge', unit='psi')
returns 80 psi
